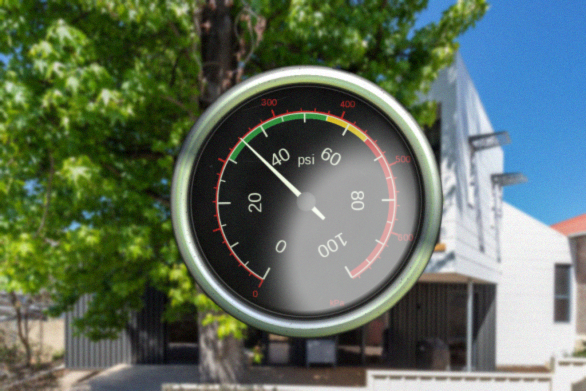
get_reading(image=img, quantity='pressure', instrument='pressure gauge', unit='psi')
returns 35 psi
